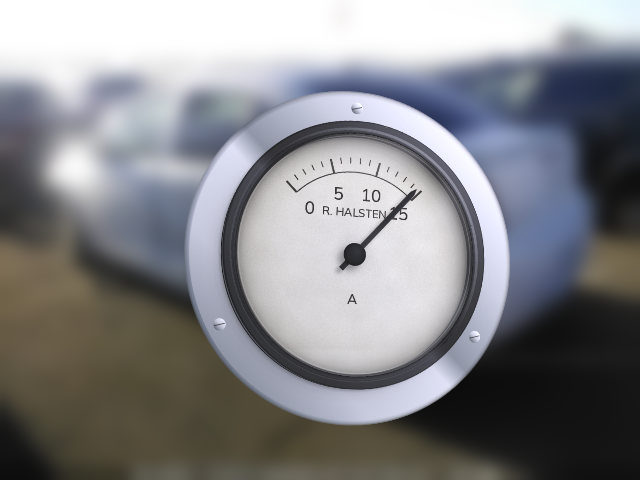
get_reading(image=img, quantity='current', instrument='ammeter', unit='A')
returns 14.5 A
